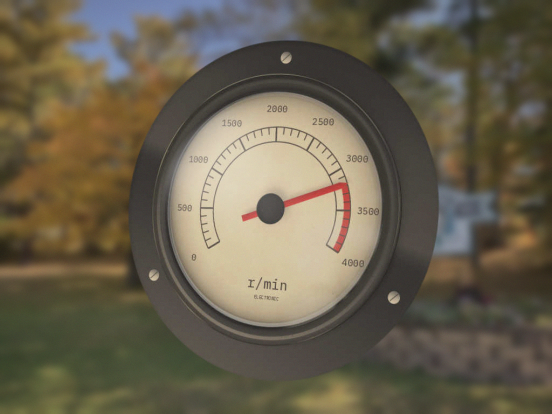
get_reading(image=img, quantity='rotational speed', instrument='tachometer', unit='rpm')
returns 3200 rpm
